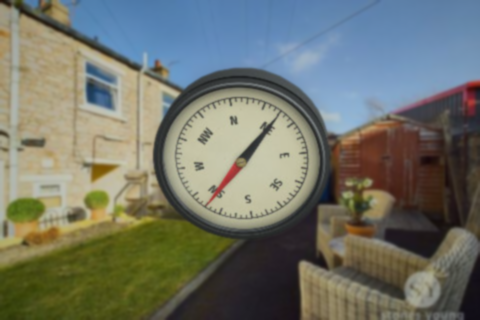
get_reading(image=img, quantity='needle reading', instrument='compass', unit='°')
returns 225 °
